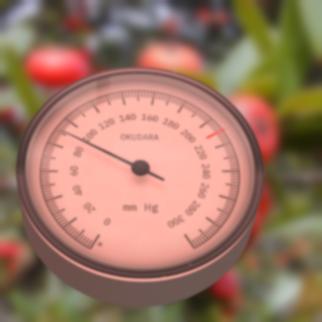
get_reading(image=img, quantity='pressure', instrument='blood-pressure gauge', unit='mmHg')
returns 90 mmHg
